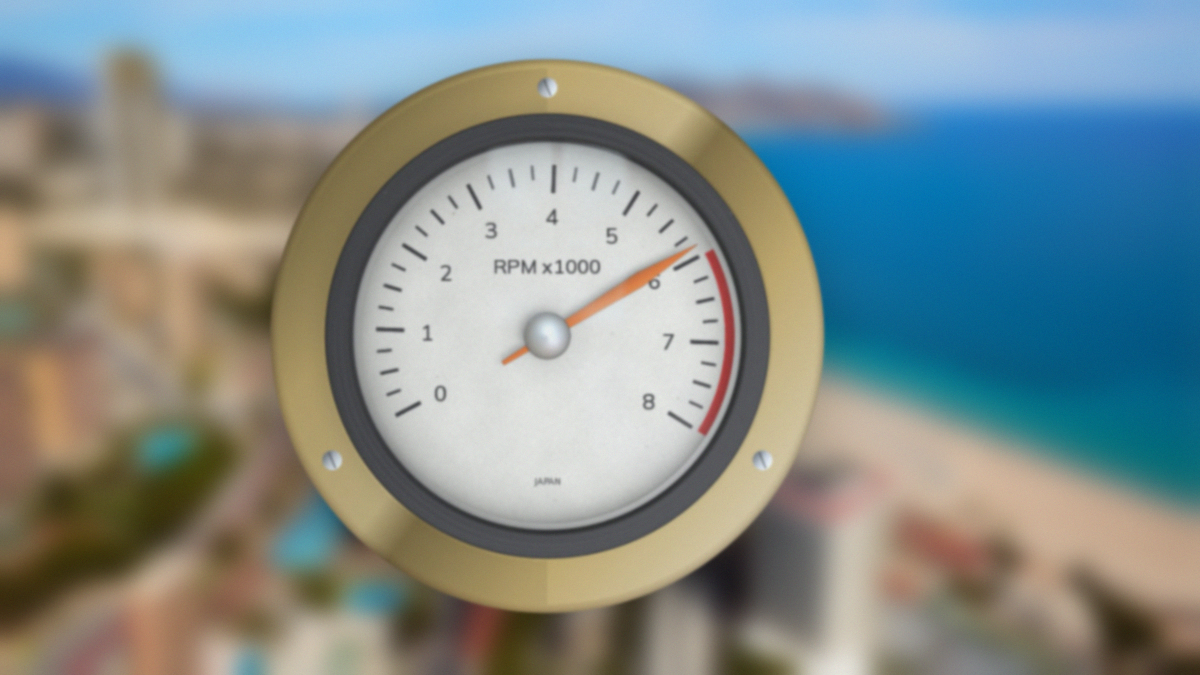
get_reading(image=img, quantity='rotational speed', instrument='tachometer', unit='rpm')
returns 5875 rpm
